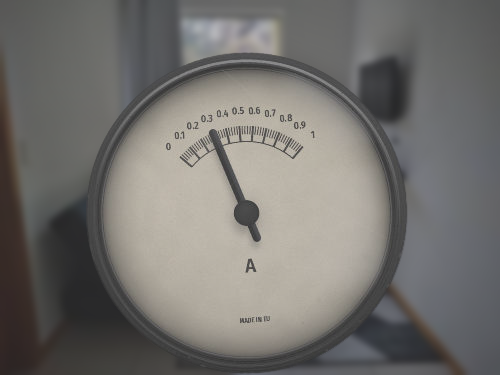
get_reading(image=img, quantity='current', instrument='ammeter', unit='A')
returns 0.3 A
